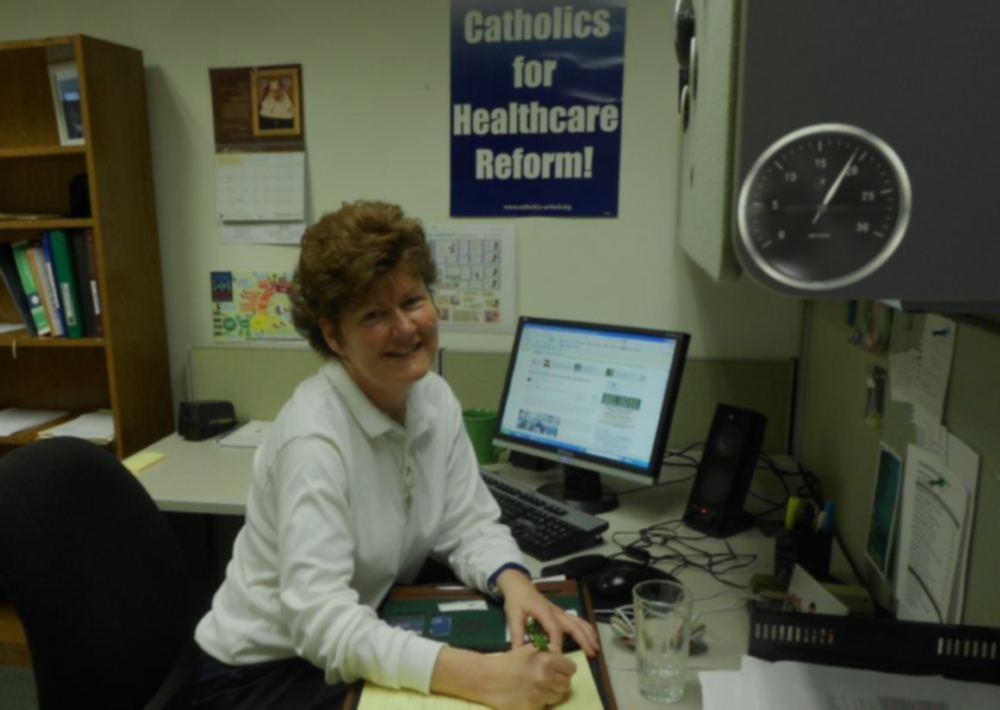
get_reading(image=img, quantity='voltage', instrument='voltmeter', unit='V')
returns 19 V
